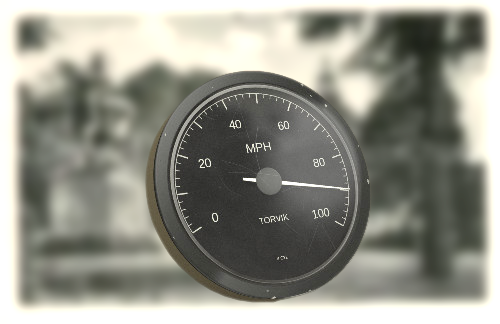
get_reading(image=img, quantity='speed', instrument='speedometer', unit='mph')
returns 90 mph
